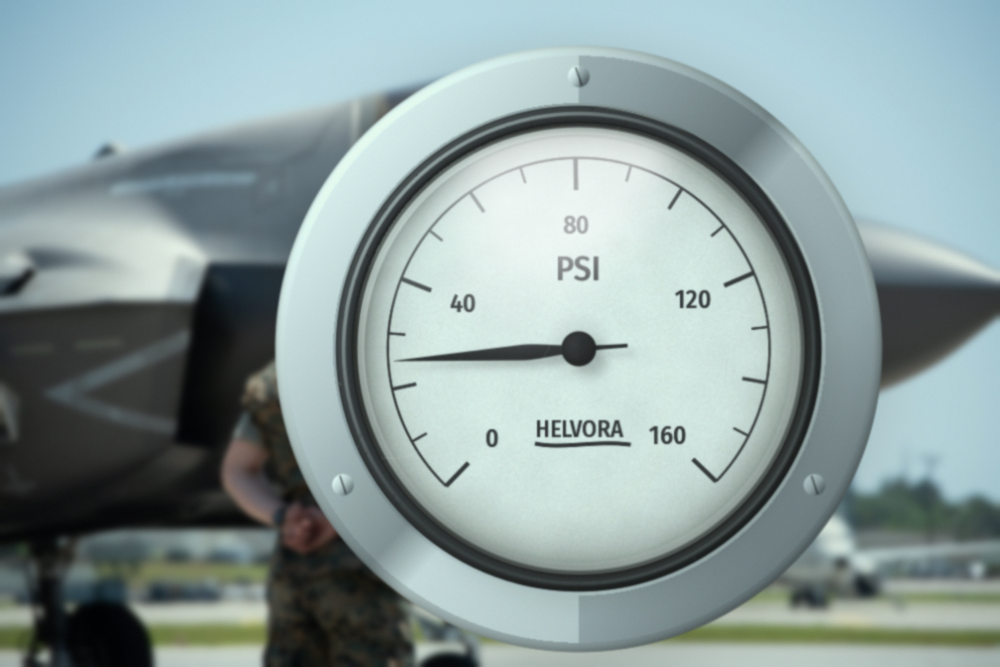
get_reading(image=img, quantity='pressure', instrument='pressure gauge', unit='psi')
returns 25 psi
